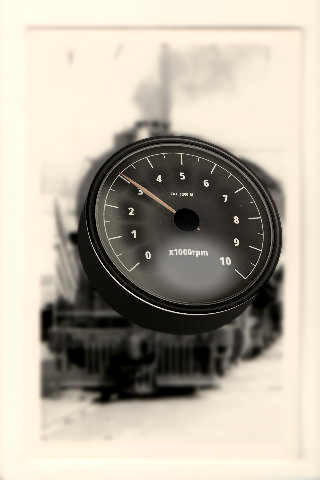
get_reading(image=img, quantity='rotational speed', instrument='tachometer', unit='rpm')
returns 3000 rpm
